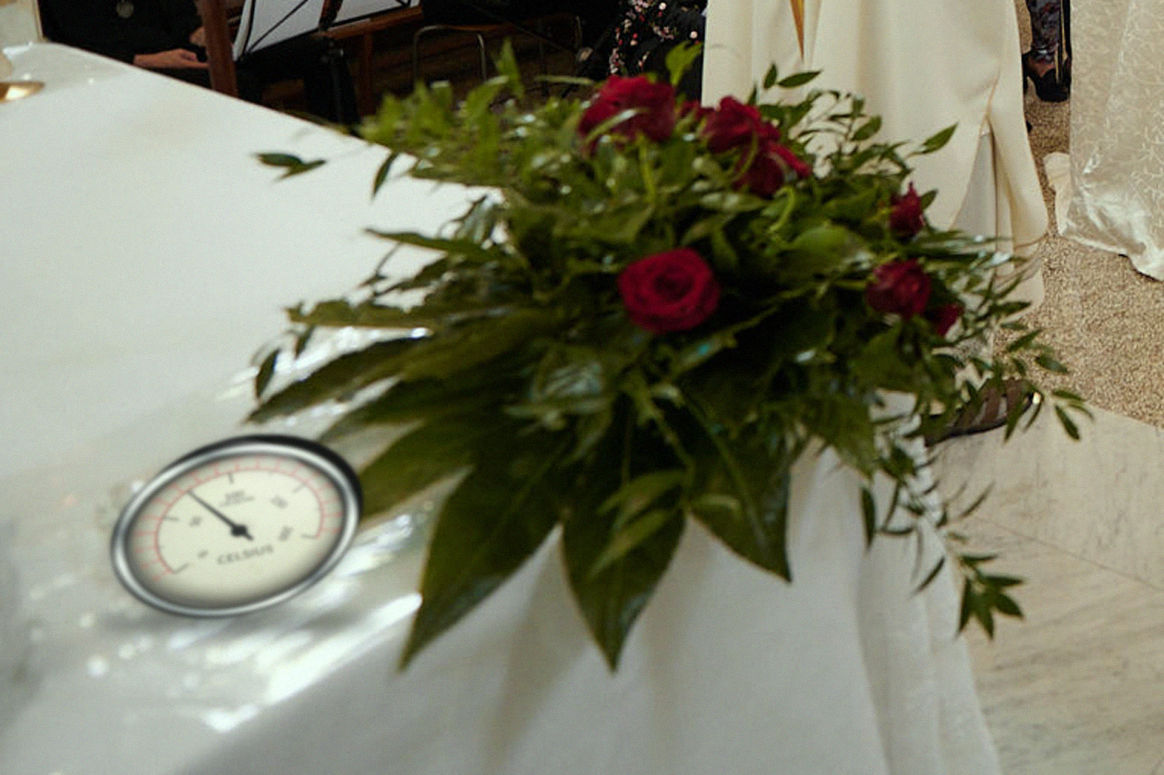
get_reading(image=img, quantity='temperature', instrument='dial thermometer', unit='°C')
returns 75 °C
